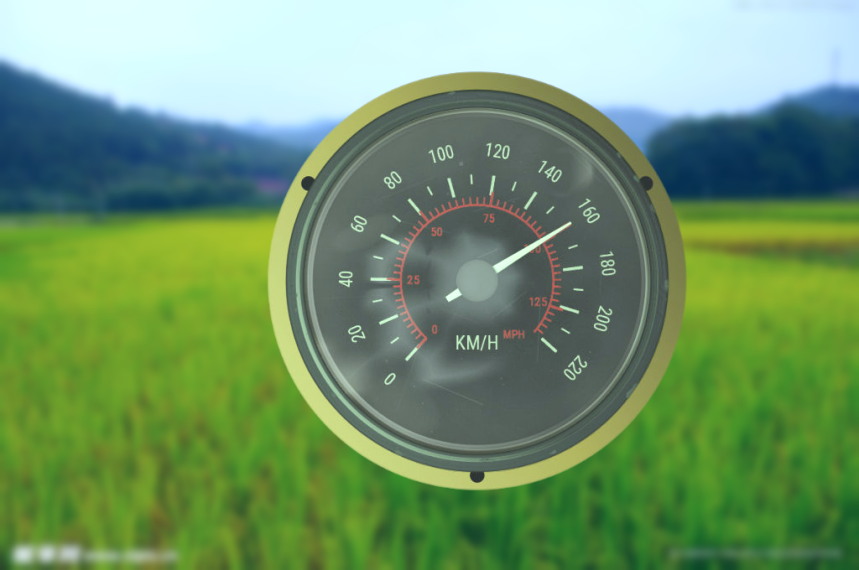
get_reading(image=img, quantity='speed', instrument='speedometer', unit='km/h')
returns 160 km/h
